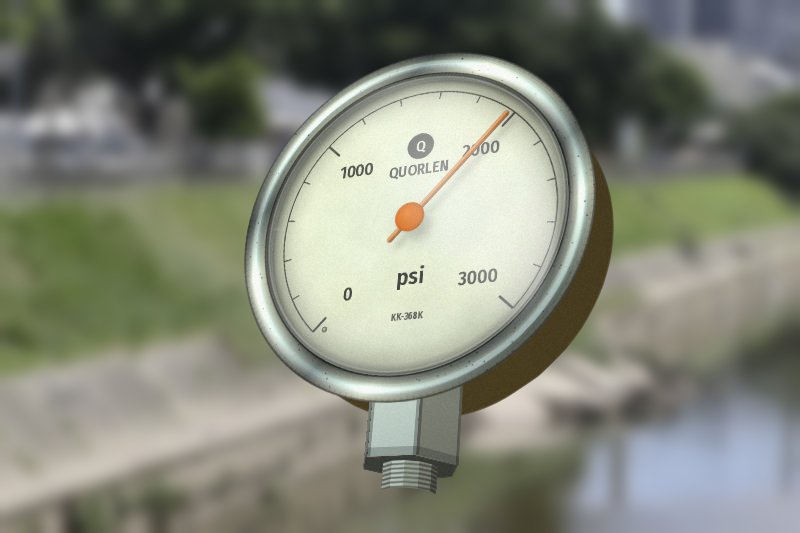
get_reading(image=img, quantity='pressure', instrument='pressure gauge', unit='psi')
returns 2000 psi
